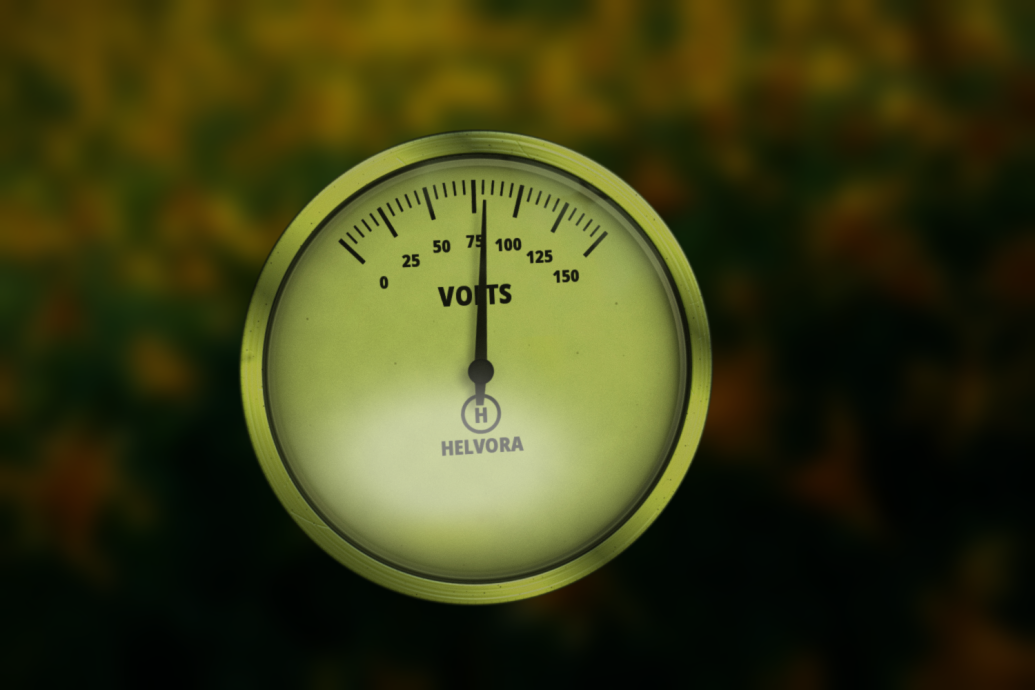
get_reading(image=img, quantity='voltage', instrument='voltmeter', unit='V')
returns 80 V
